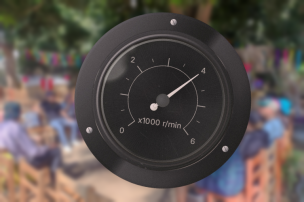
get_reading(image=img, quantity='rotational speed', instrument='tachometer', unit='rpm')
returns 4000 rpm
